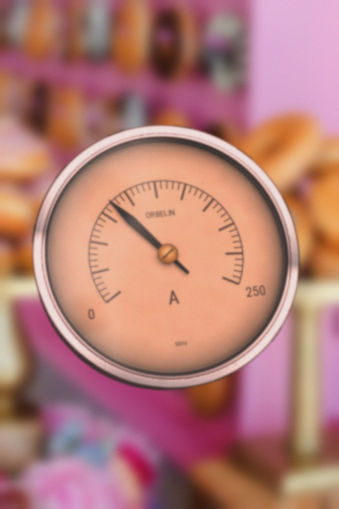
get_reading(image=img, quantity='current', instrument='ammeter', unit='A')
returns 85 A
